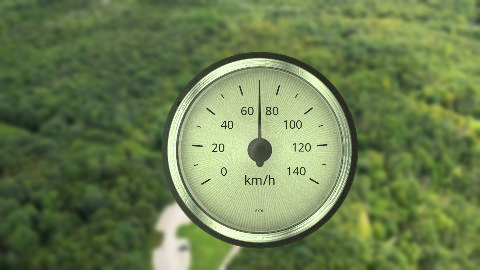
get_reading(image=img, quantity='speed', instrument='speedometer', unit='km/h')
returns 70 km/h
